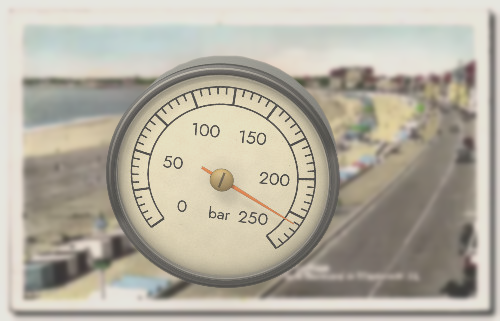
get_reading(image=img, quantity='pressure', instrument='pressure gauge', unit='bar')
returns 230 bar
